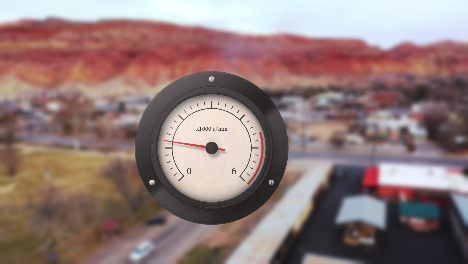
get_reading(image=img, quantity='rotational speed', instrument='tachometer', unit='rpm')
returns 1200 rpm
